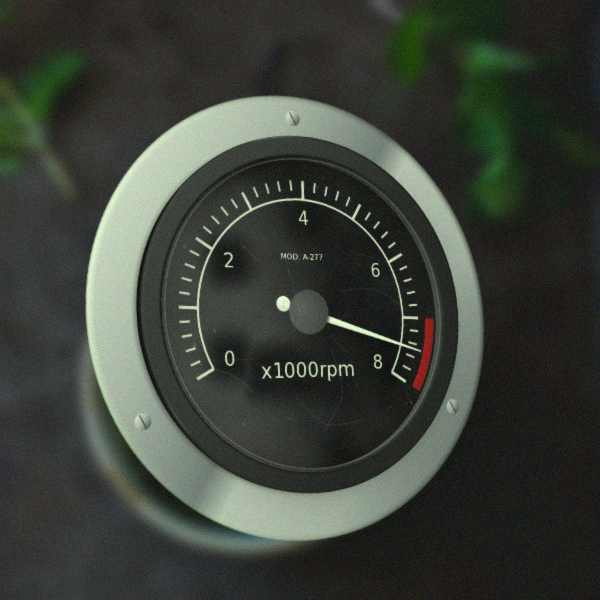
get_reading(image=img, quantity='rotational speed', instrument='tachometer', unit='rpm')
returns 7500 rpm
